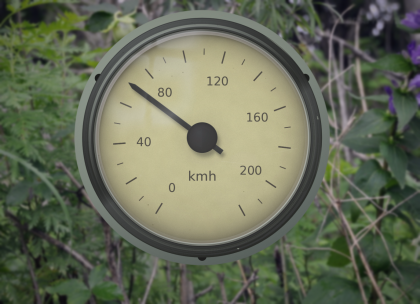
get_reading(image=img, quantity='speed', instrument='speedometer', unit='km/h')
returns 70 km/h
